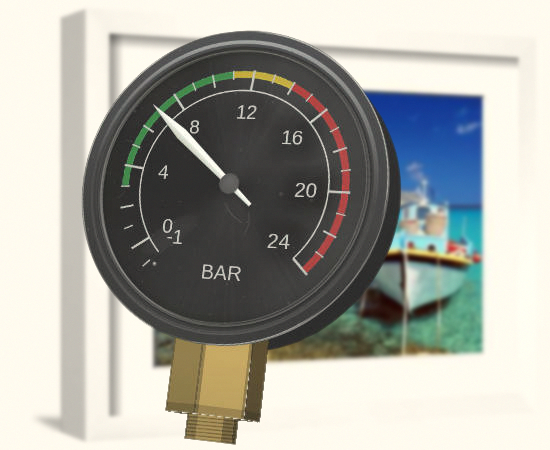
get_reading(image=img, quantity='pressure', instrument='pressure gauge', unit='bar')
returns 7 bar
